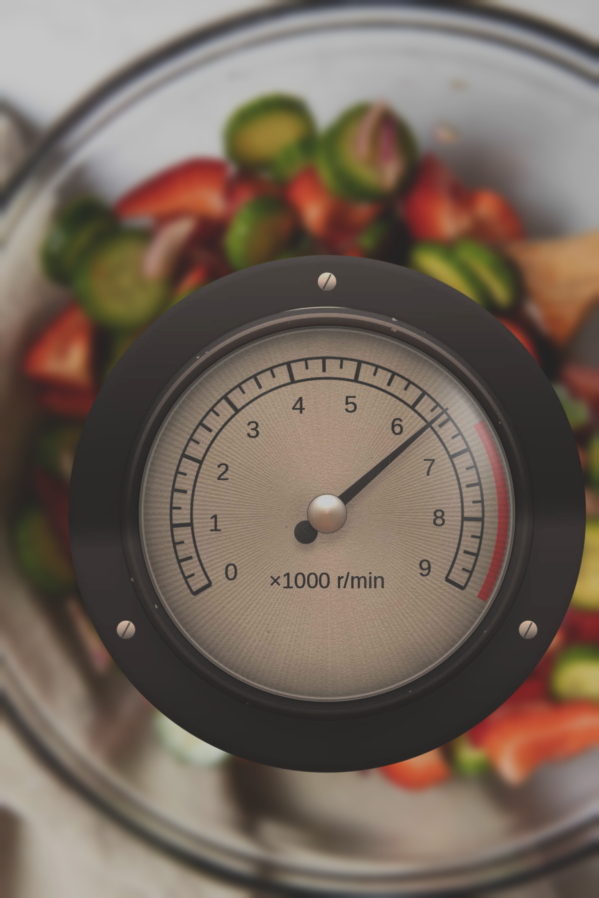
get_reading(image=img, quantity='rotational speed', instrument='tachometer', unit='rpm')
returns 6375 rpm
